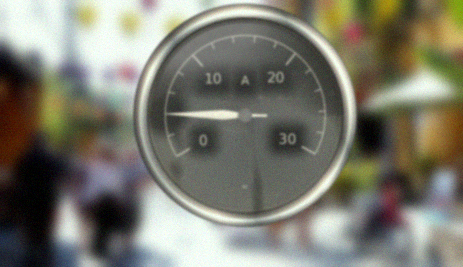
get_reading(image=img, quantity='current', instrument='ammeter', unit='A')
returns 4 A
